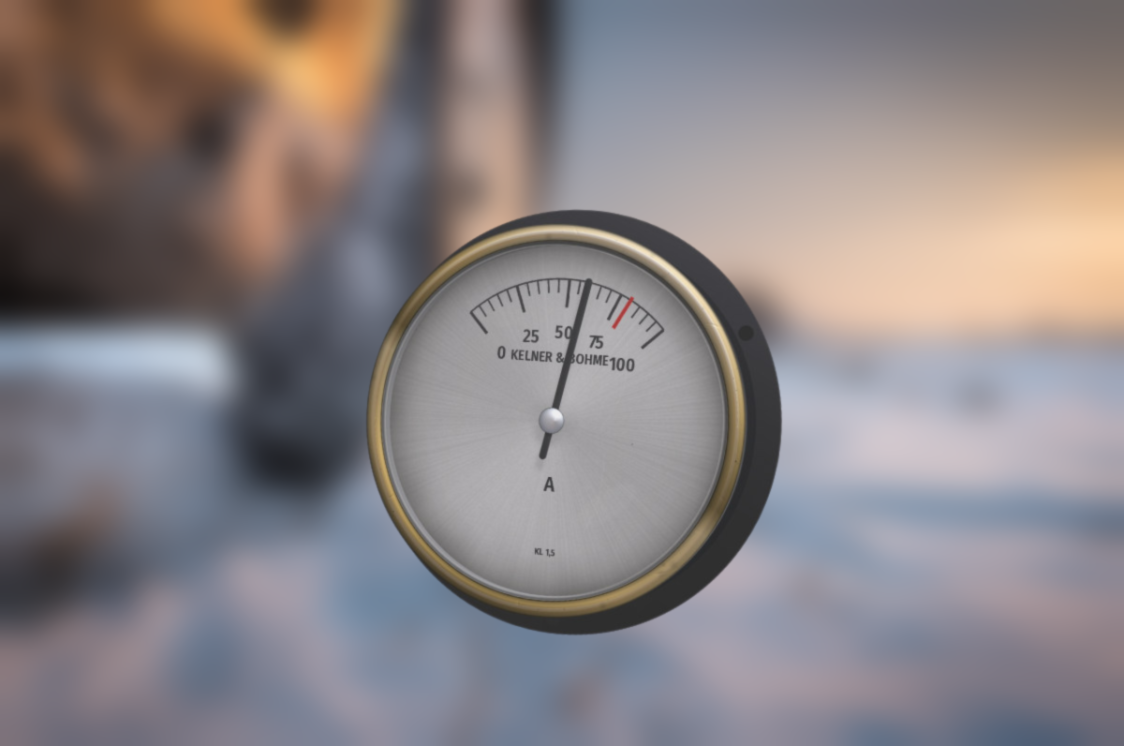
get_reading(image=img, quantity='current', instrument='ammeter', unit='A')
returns 60 A
